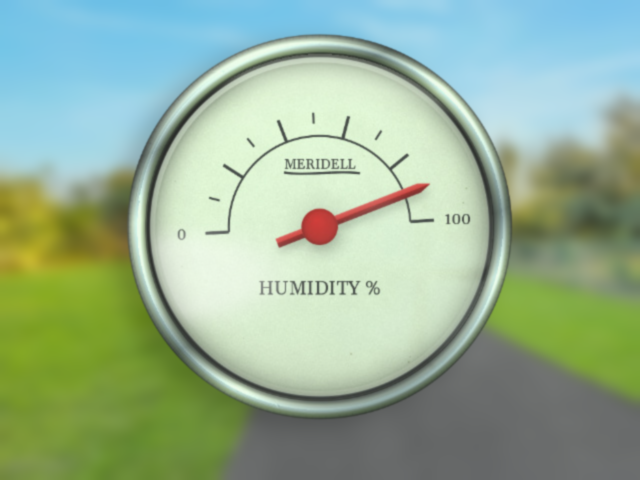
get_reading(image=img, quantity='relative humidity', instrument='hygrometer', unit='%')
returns 90 %
